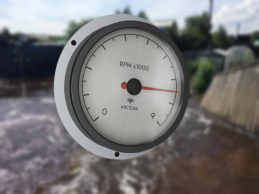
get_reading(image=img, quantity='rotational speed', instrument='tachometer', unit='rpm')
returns 7500 rpm
